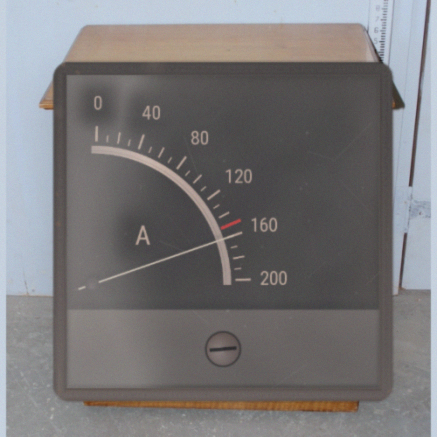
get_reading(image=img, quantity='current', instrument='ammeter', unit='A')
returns 160 A
